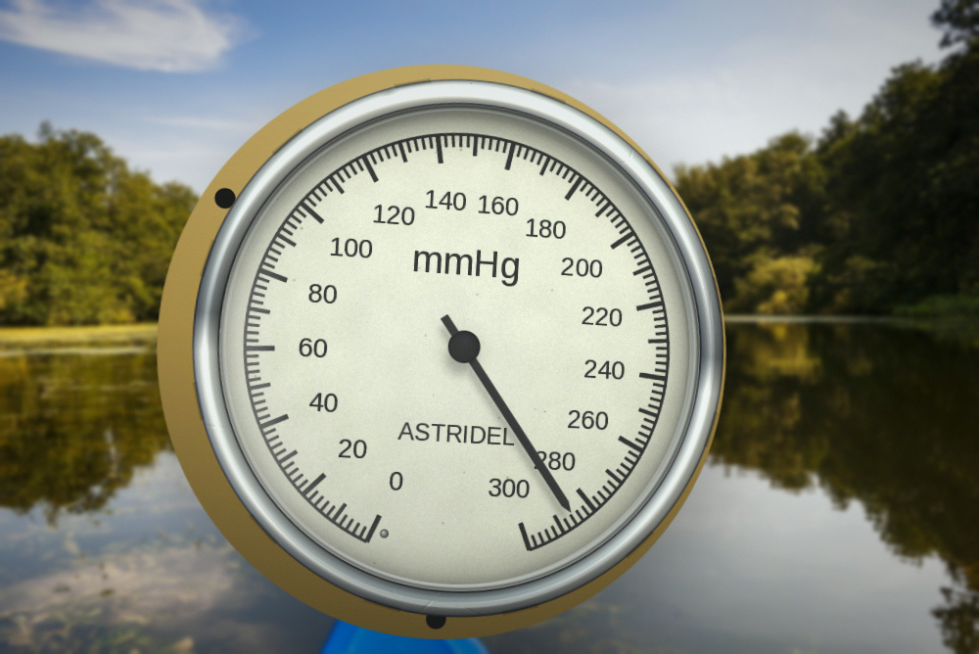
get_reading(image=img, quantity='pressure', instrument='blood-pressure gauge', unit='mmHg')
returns 286 mmHg
